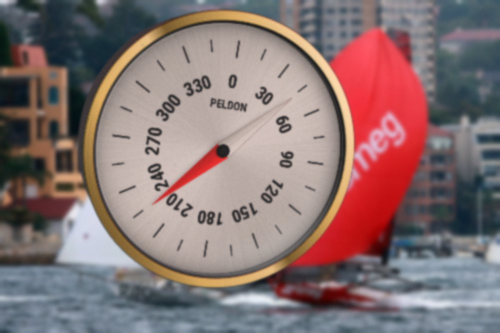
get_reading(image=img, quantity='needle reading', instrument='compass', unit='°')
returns 225 °
